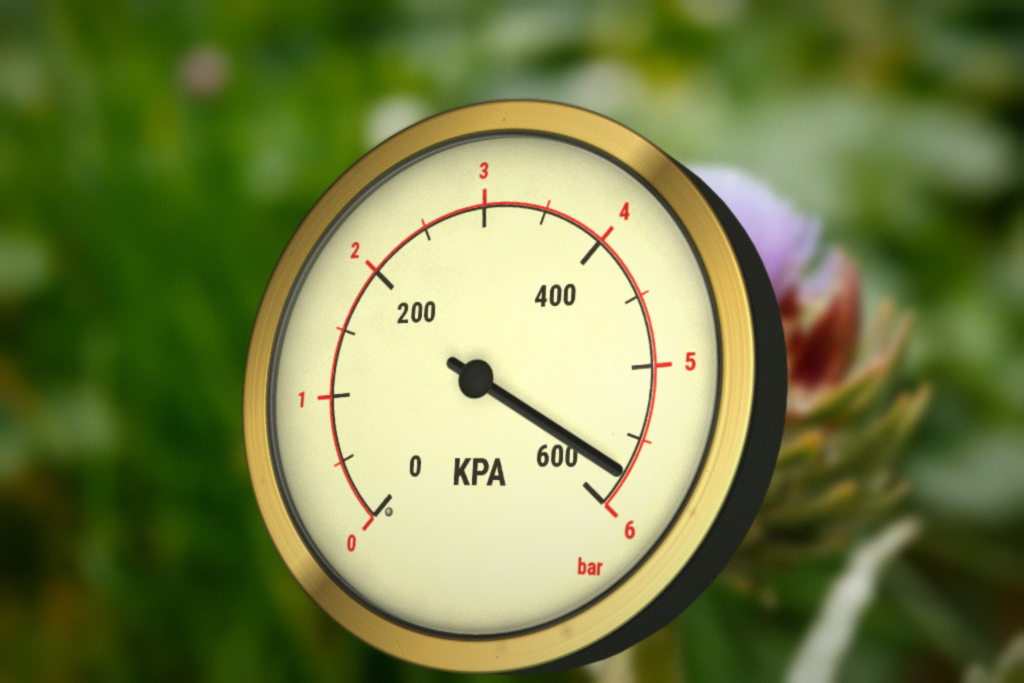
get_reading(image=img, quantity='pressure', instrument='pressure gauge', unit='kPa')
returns 575 kPa
